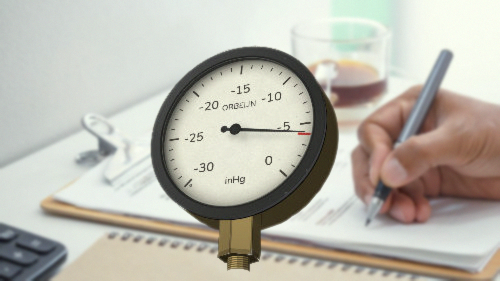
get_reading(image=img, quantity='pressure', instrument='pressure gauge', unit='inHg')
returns -4 inHg
